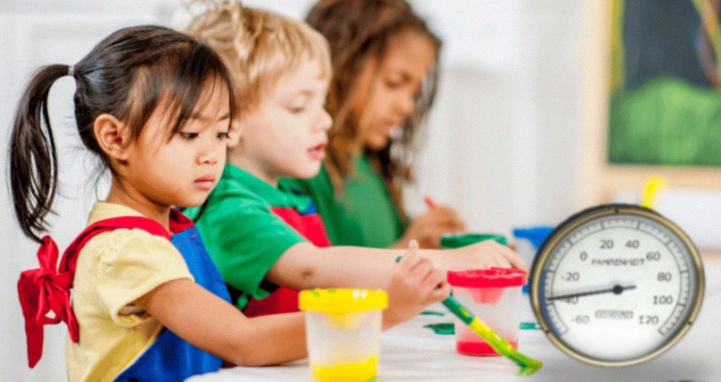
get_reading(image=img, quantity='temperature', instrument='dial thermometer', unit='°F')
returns -36 °F
